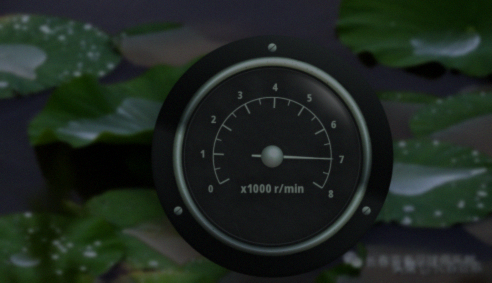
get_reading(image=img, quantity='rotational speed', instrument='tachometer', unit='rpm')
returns 7000 rpm
